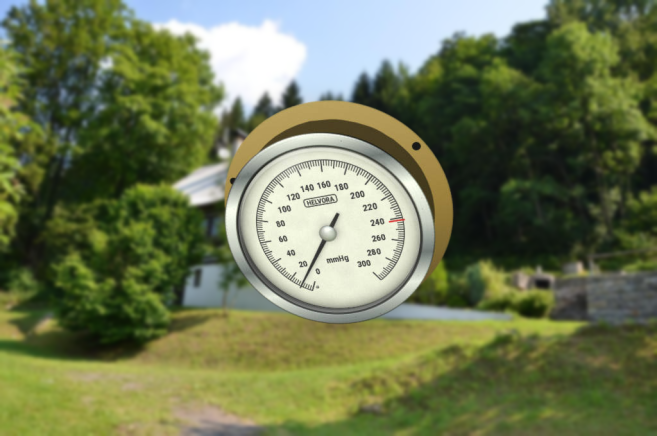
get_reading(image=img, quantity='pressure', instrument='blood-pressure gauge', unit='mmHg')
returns 10 mmHg
